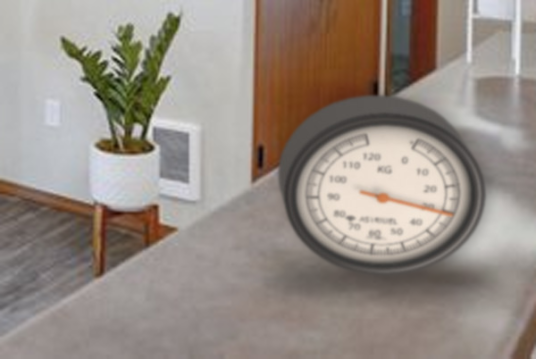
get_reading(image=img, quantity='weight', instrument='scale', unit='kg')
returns 30 kg
